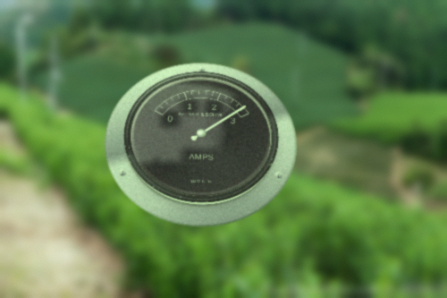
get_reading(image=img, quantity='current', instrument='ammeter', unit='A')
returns 2.8 A
